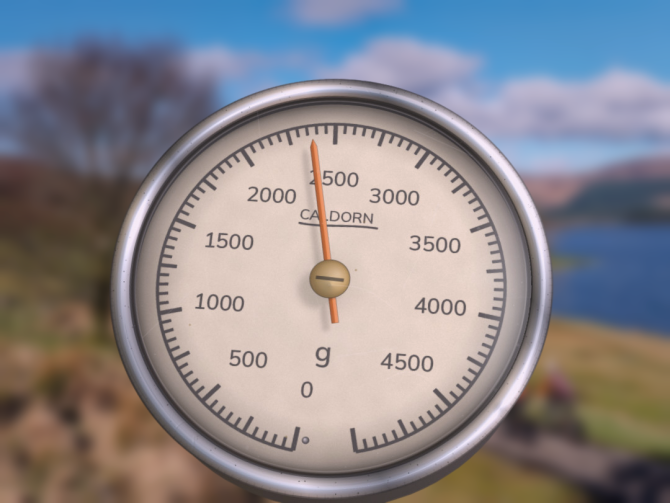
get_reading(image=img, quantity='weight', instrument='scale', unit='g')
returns 2375 g
